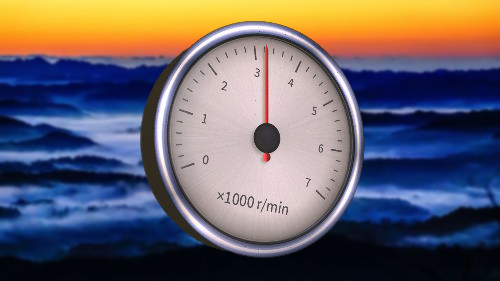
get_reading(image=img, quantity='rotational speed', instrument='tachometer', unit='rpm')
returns 3200 rpm
